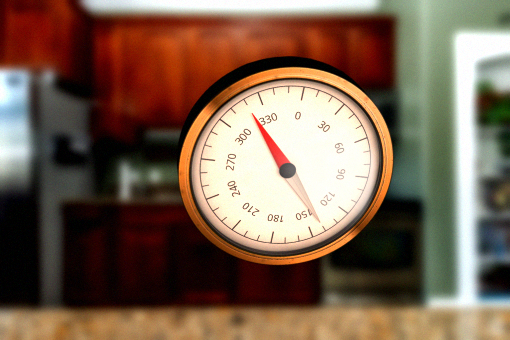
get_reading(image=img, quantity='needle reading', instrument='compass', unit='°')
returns 320 °
